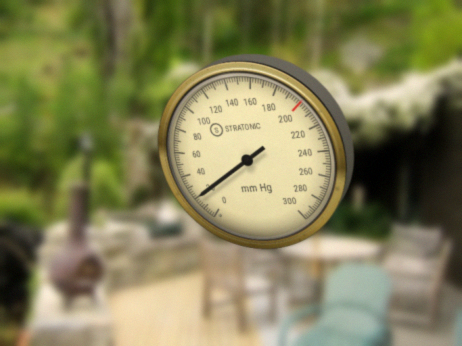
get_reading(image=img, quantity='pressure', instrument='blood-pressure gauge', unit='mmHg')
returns 20 mmHg
